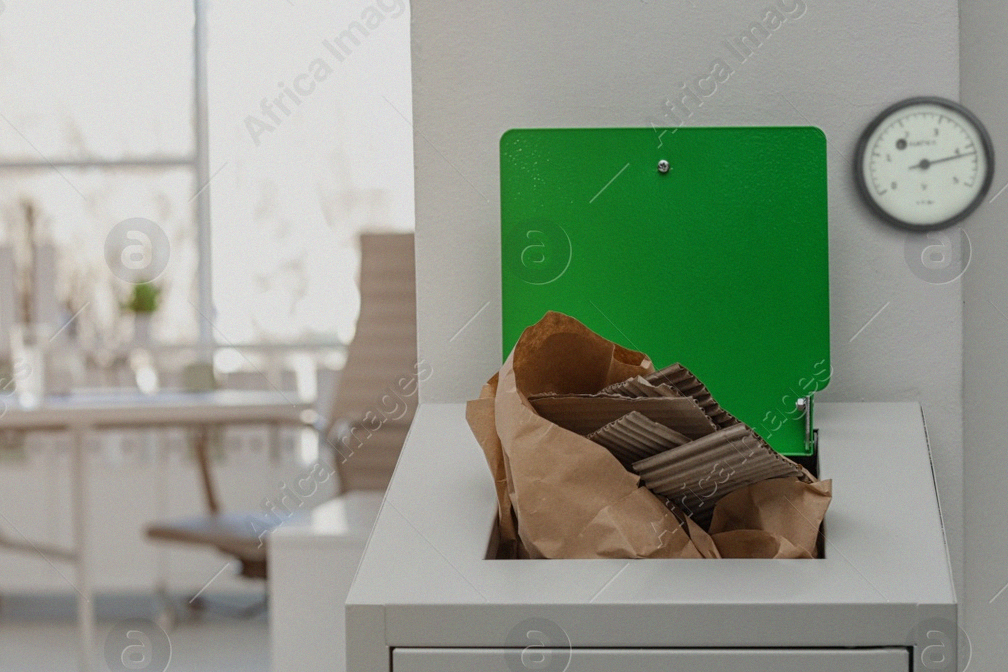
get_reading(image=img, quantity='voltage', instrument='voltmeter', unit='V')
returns 4.2 V
